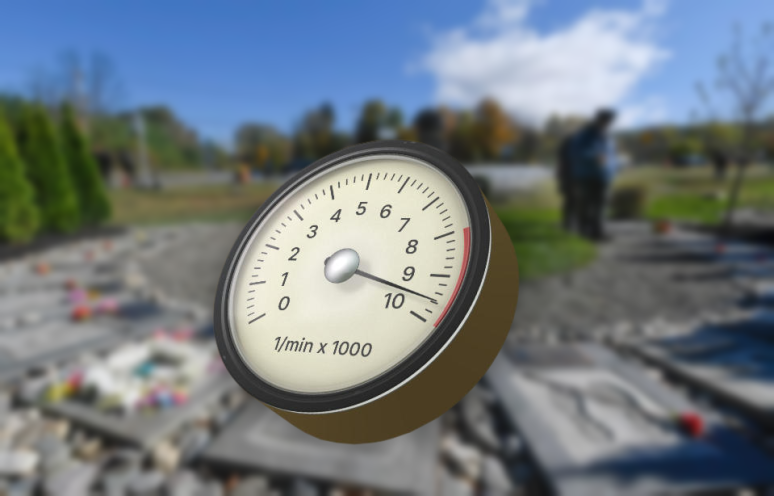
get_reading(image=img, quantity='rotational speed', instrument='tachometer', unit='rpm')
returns 9600 rpm
